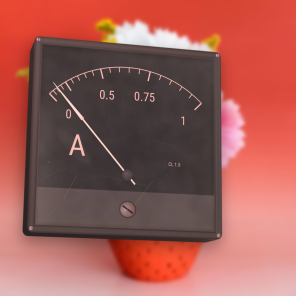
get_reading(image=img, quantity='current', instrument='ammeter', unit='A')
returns 0.15 A
